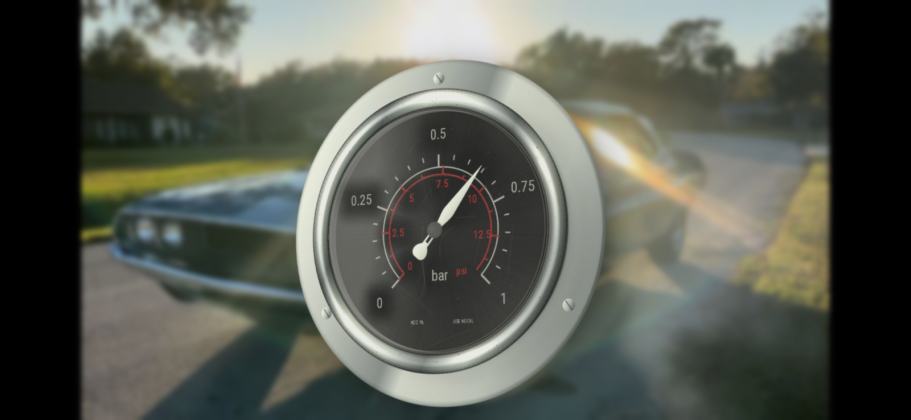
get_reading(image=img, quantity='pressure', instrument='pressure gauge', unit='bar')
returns 0.65 bar
